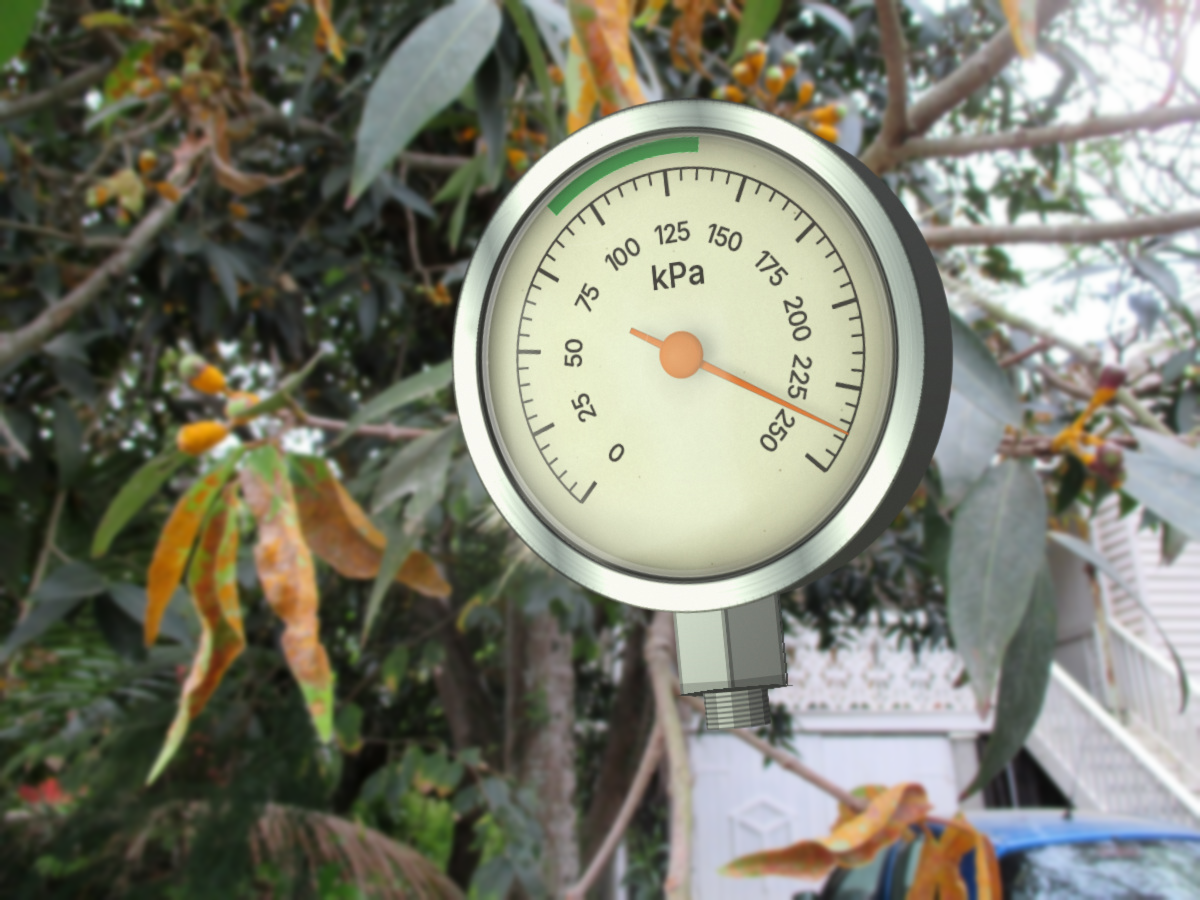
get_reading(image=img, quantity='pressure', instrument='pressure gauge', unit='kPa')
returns 237.5 kPa
